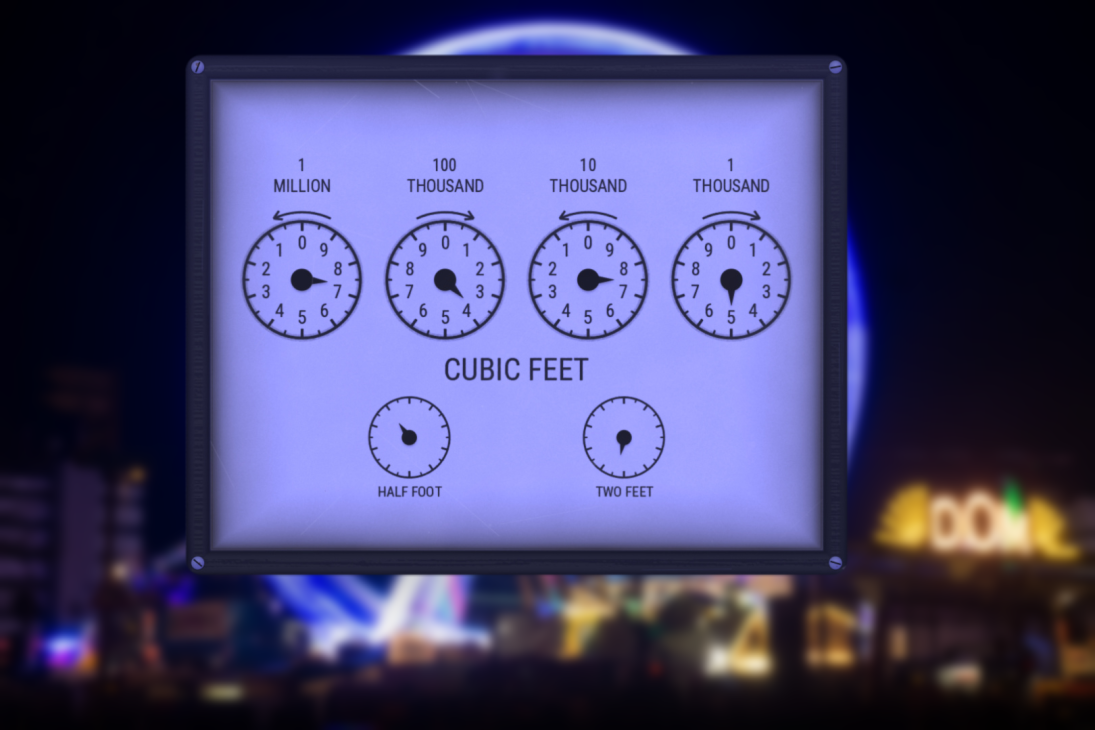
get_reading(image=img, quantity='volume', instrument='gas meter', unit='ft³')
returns 737500 ft³
